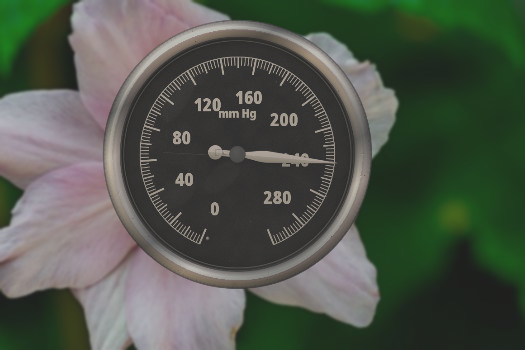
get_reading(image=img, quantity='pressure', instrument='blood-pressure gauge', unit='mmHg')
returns 240 mmHg
